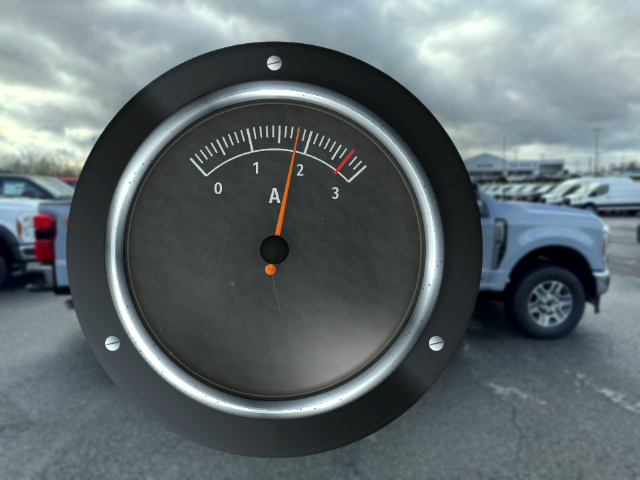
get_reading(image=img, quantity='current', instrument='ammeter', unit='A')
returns 1.8 A
